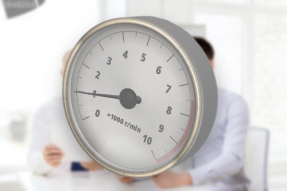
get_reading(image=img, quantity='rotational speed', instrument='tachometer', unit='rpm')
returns 1000 rpm
